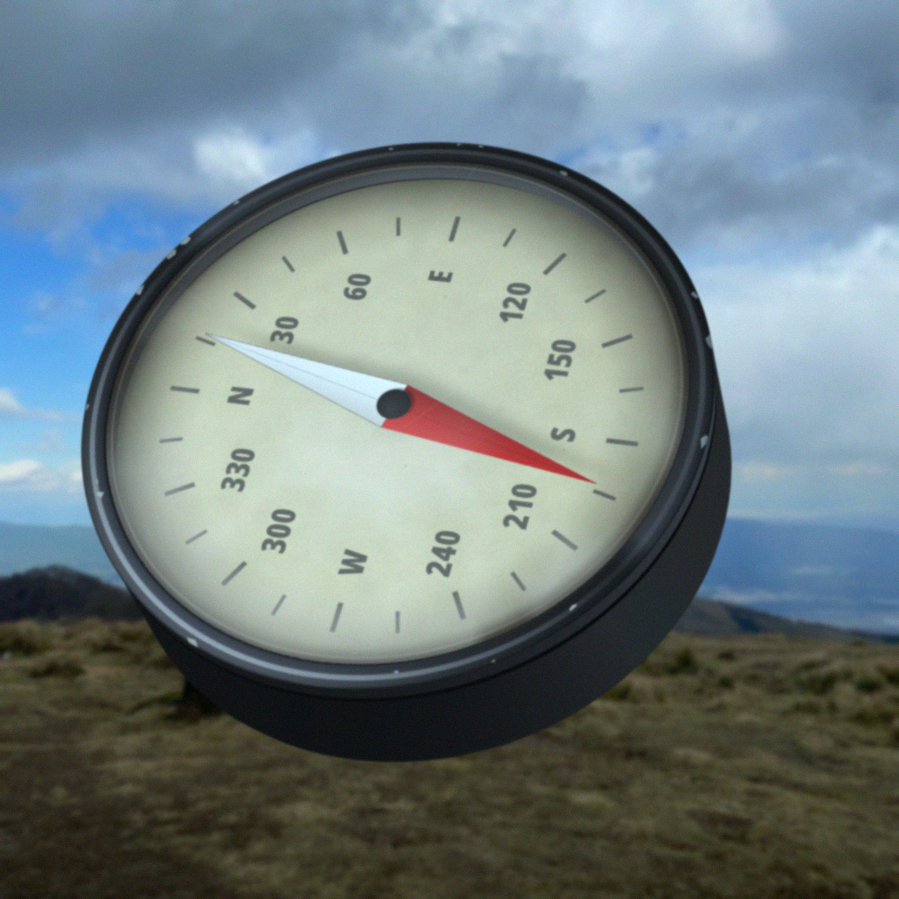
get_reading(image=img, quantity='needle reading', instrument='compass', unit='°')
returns 195 °
